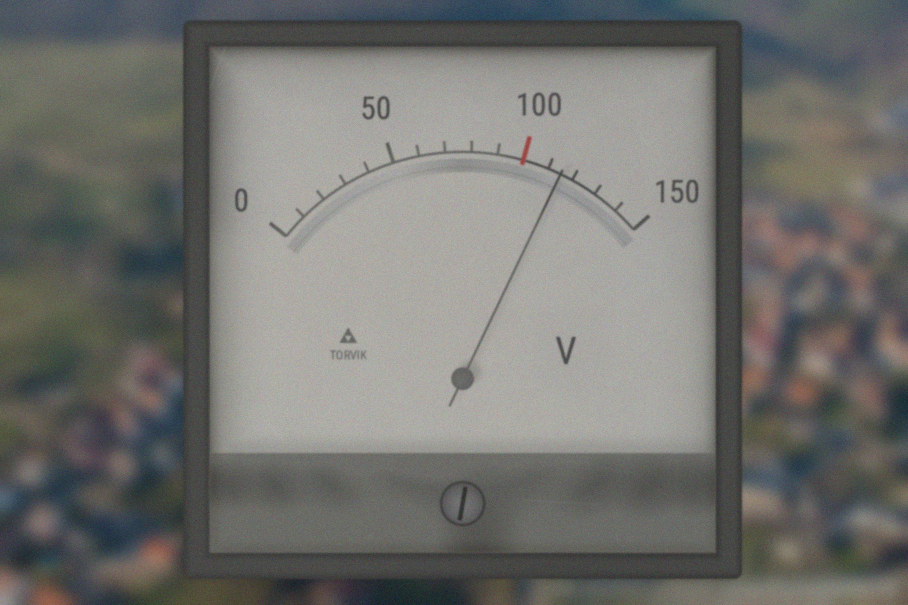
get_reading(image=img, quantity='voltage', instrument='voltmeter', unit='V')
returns 115 V
